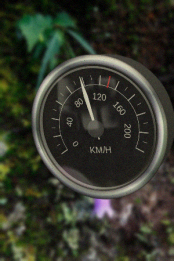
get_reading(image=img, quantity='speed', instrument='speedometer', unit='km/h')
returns 100 km/h
